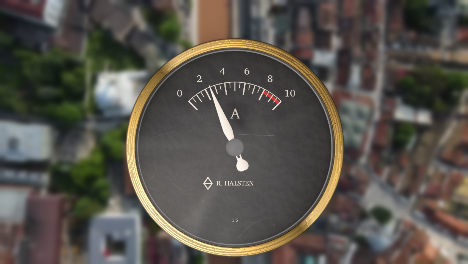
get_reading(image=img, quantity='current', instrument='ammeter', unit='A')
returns 2.5 A
